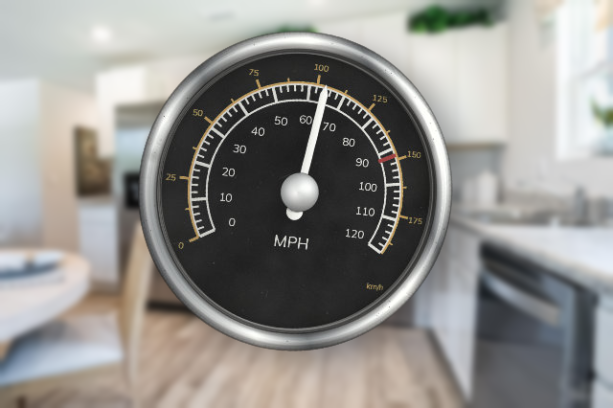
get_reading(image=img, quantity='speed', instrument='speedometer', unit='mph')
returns 64 mph
